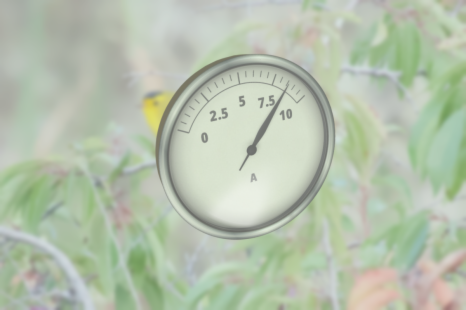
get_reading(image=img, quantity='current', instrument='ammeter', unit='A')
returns 8.5 A
